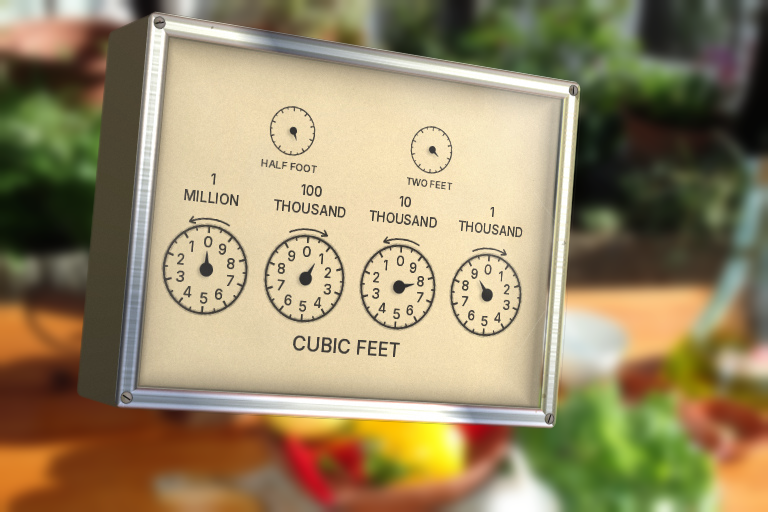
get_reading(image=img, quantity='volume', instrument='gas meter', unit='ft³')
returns 7900 ft³
